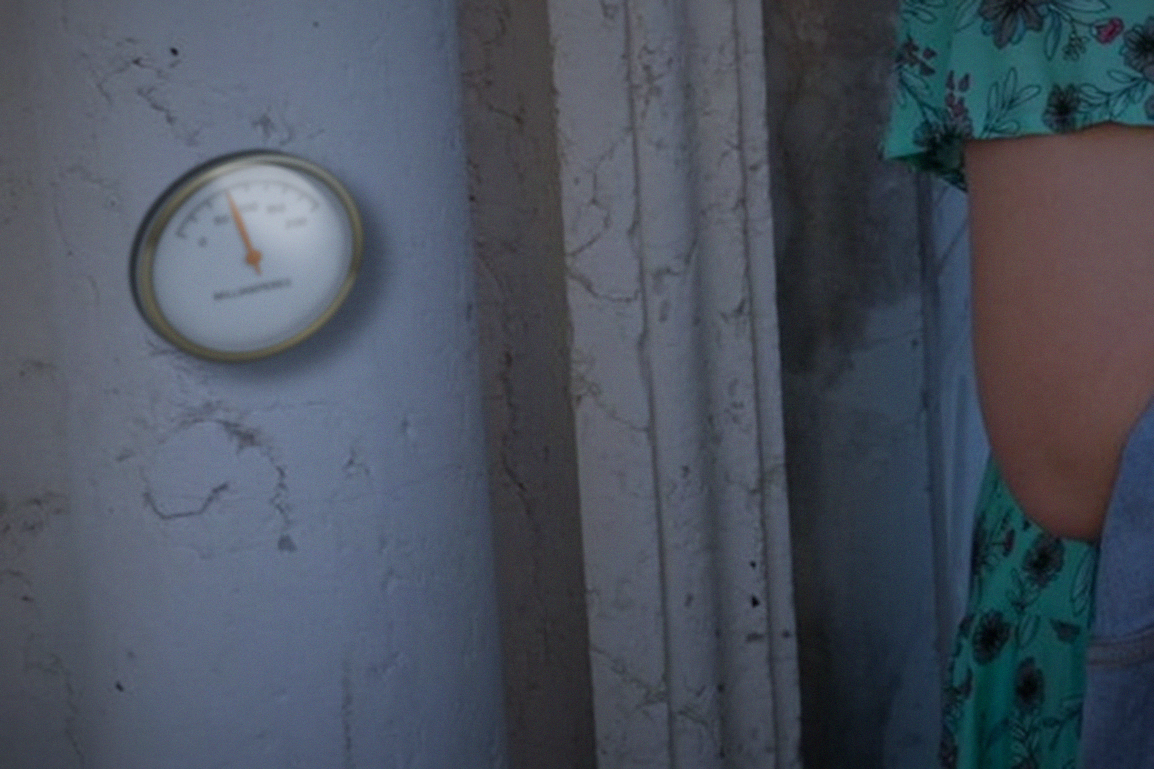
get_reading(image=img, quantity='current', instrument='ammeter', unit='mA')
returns 75 mA
